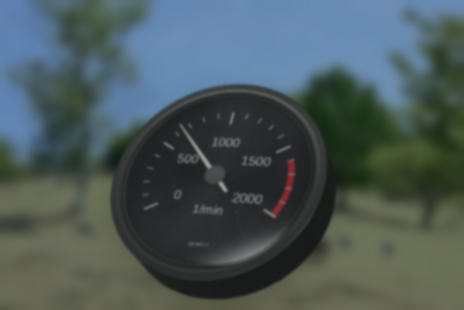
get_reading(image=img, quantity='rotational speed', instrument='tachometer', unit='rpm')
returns 650 rpm
